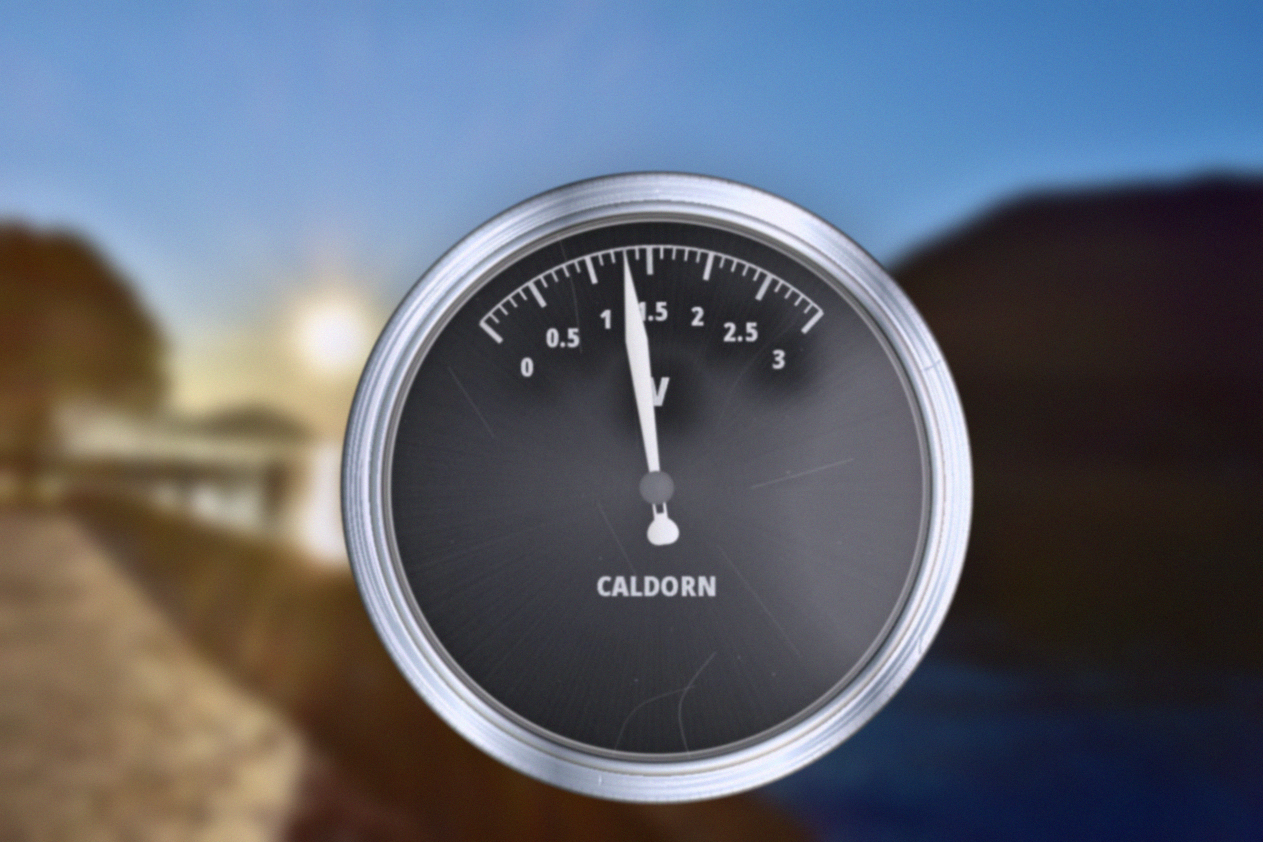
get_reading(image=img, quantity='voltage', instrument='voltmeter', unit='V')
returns 1.3 V
